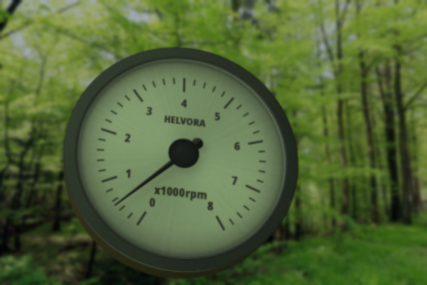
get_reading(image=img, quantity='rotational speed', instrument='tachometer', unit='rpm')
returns 500 rpm
